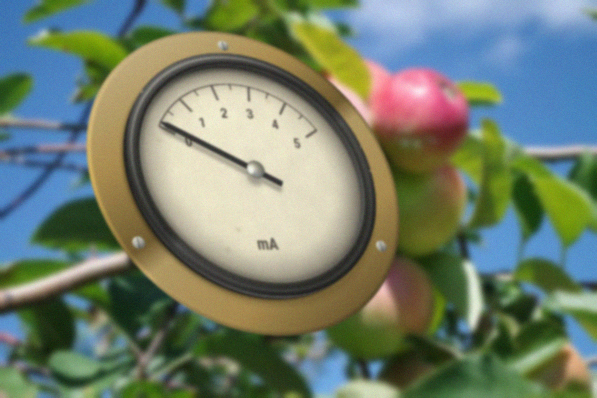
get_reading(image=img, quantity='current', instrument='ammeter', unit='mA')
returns 0 mA
